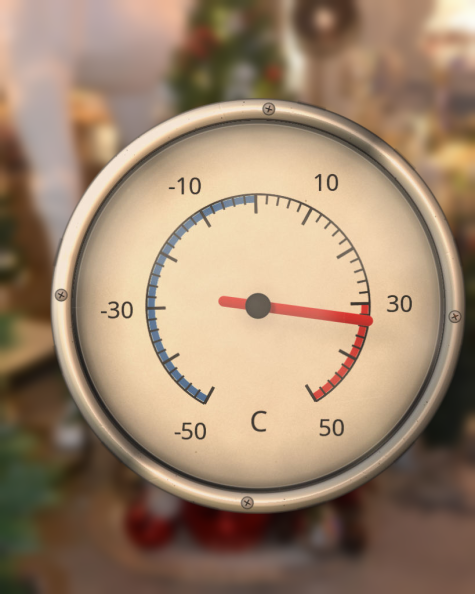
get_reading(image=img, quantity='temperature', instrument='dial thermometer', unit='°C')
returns 33 °C
